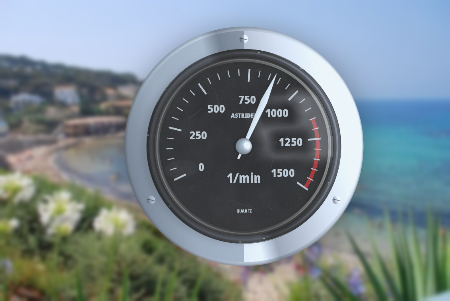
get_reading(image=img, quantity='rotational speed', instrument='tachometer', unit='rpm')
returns 875 rpm
